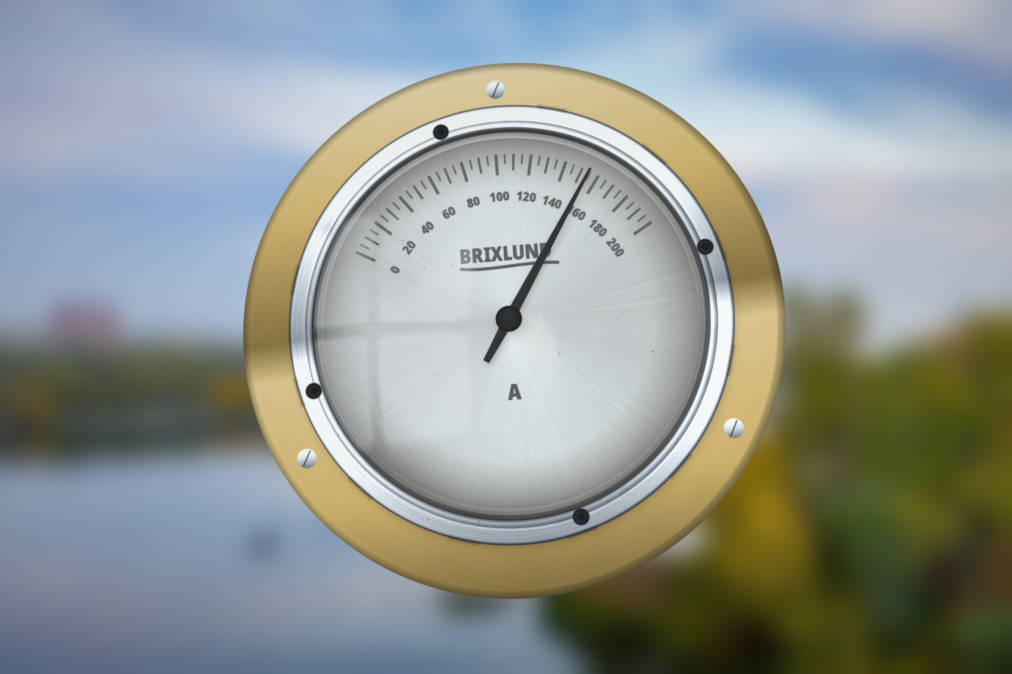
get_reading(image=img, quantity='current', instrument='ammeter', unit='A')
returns 155 A
